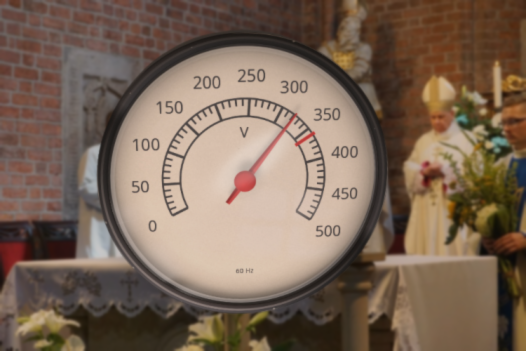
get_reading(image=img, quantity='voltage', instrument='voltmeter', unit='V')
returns 320 V
